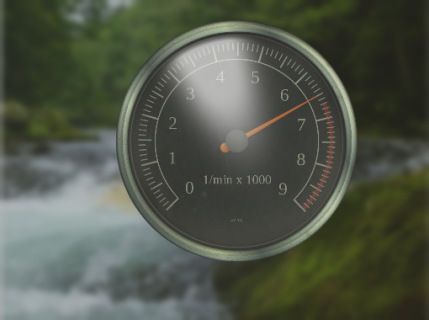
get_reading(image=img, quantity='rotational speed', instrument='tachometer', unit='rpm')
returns 6500 rpm
